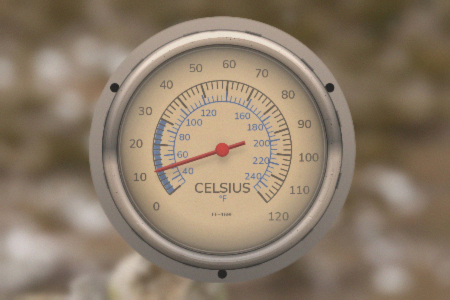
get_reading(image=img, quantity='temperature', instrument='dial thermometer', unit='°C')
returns 10 °C
